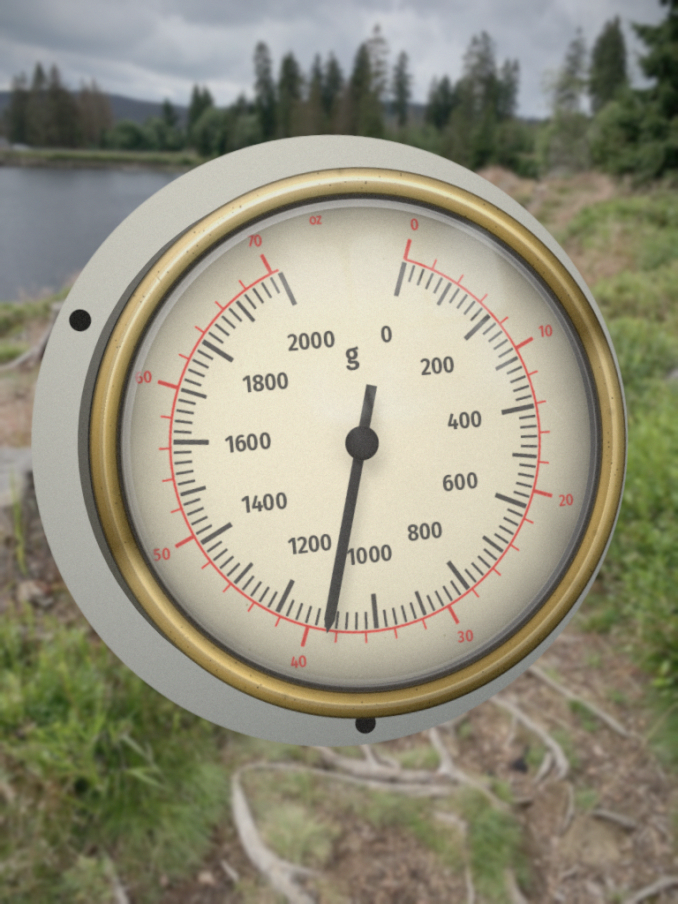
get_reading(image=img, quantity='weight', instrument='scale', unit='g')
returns 1100 g
